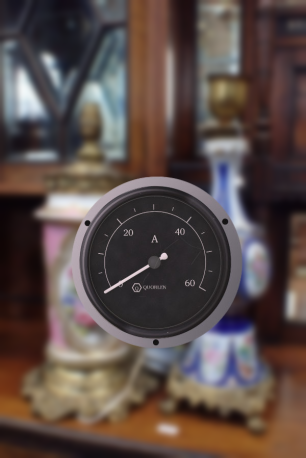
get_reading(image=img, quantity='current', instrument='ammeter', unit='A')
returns 0 A
